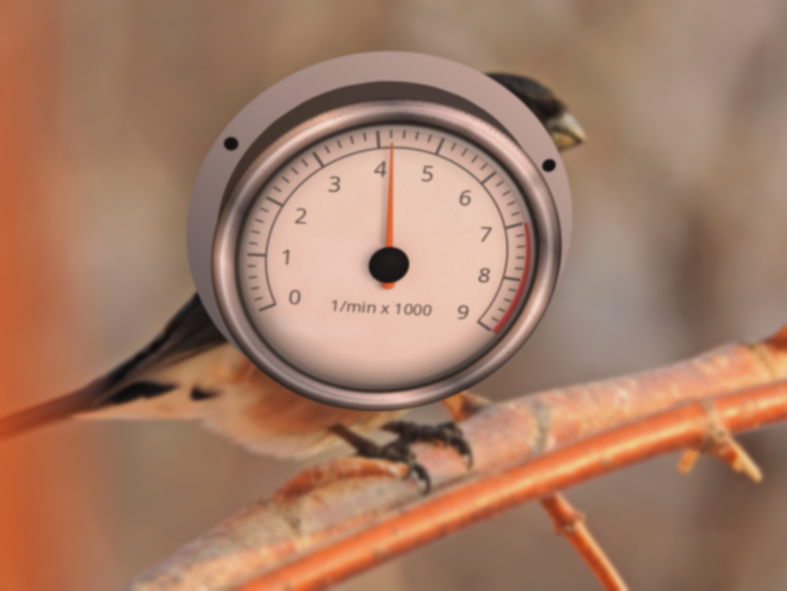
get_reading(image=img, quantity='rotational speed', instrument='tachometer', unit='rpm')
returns 4200 rpm
